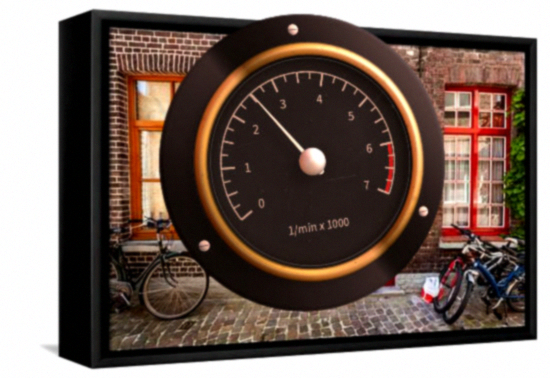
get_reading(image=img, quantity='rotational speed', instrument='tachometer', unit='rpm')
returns 2500 rpm
